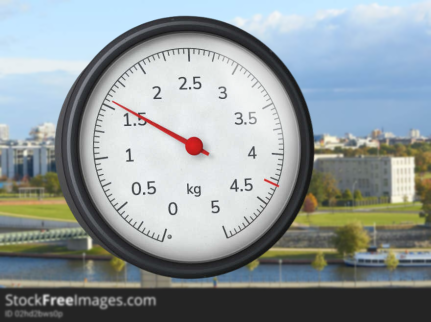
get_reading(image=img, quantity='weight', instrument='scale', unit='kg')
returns 1.55 kg
